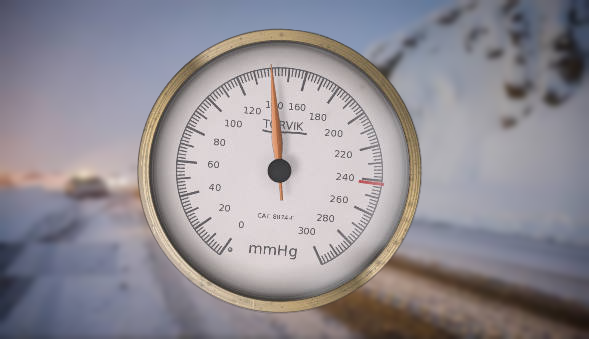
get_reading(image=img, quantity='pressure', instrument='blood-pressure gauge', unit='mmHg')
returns 140 mmHg
